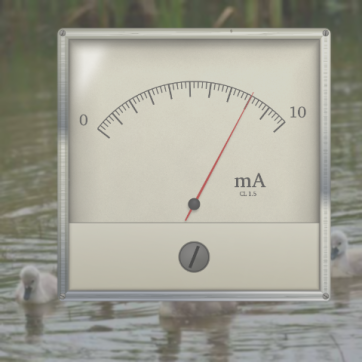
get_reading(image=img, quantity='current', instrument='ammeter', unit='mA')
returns 8 mA
